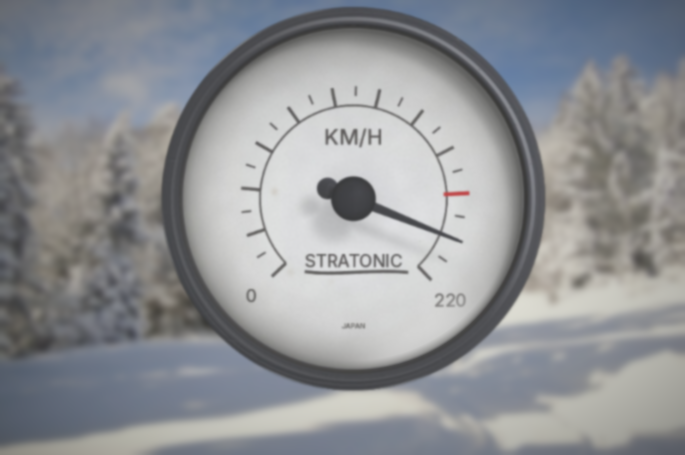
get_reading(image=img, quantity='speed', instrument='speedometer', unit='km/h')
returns 200 km/h
